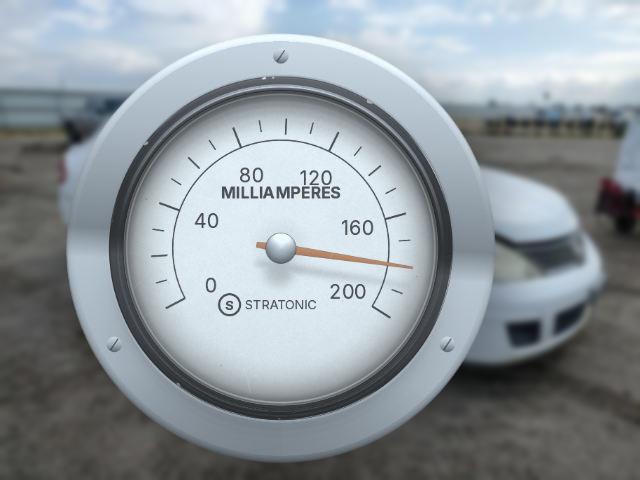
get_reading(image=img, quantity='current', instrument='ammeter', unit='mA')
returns 180 mA
